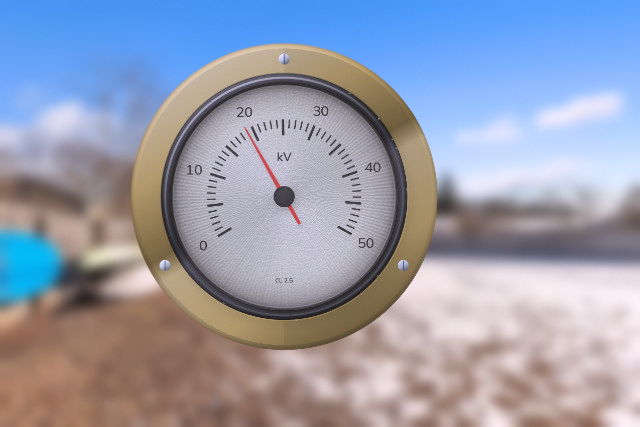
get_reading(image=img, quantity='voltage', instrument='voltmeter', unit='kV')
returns 19 kV
